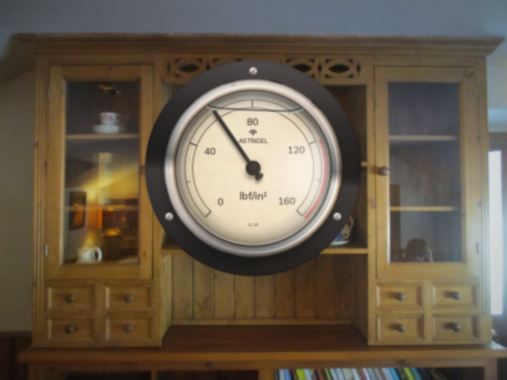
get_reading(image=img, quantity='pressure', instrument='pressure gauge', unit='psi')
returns 60 psi
